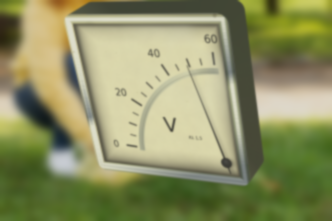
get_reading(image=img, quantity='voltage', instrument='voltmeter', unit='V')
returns 50 V
